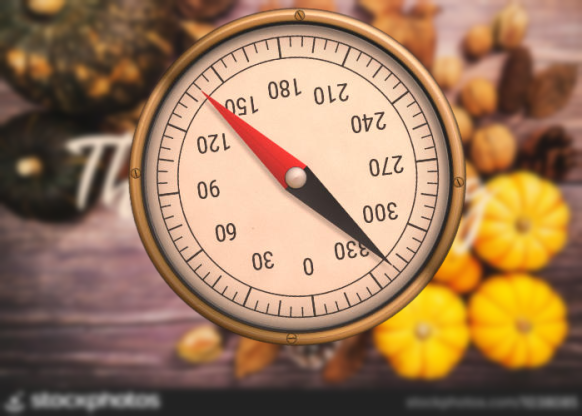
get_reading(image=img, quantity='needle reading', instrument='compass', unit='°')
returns 140 °
